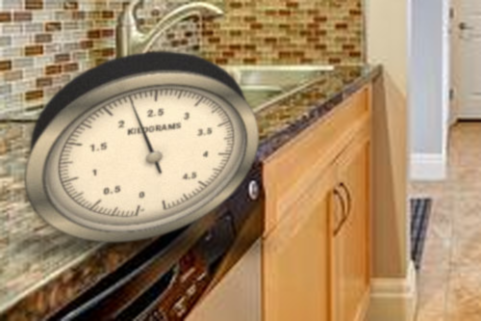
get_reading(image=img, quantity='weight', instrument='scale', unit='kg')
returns 2.25 kg
